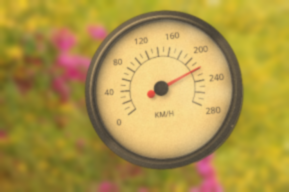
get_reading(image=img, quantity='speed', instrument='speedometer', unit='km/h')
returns 220 km/h
